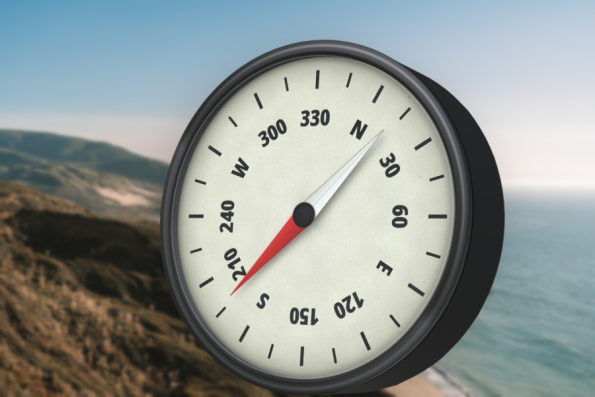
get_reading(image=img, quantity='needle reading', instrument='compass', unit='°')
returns 195 °
